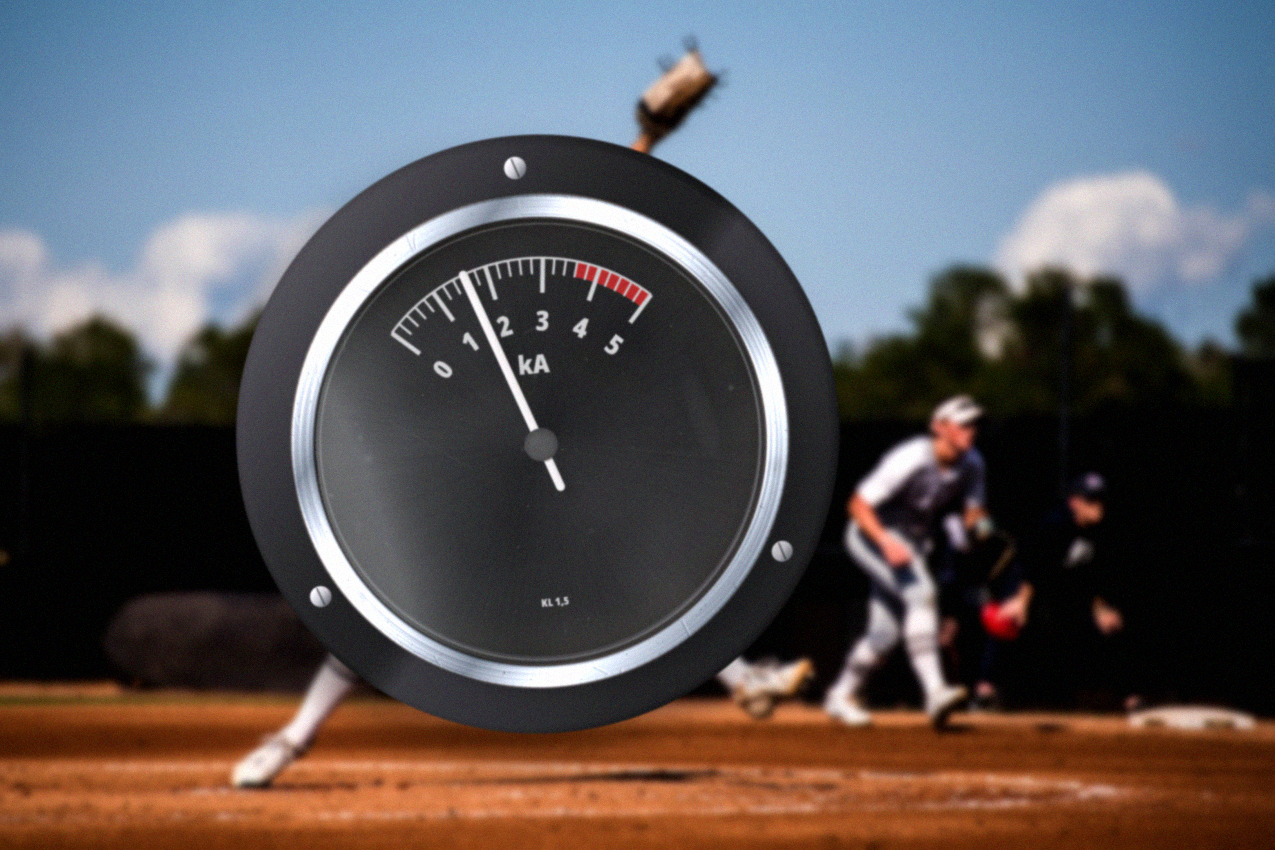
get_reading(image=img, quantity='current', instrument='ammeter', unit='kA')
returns 1.6 kA
